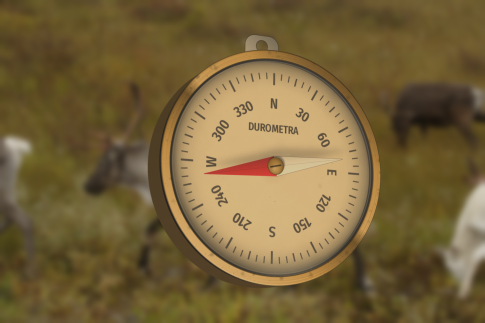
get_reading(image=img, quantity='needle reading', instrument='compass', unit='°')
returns 260 °
